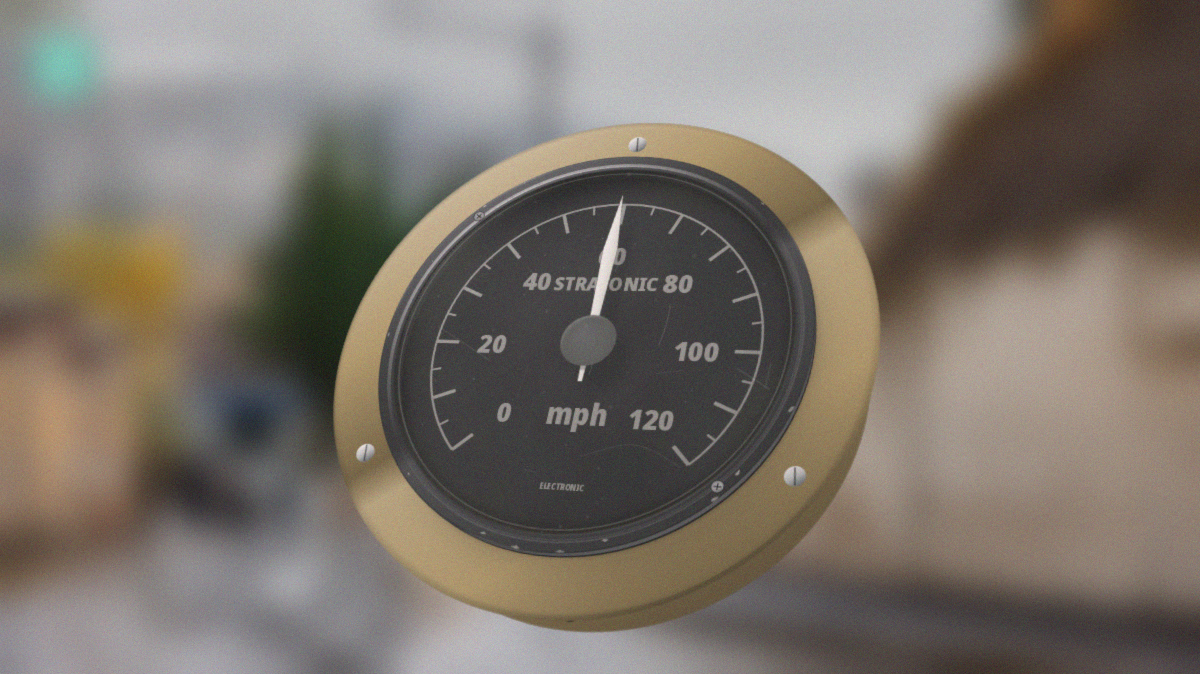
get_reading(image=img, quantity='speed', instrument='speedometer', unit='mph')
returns 60 mph
